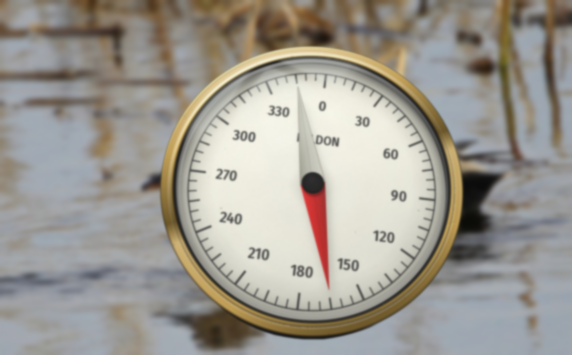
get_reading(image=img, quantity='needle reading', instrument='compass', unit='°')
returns 165 °
